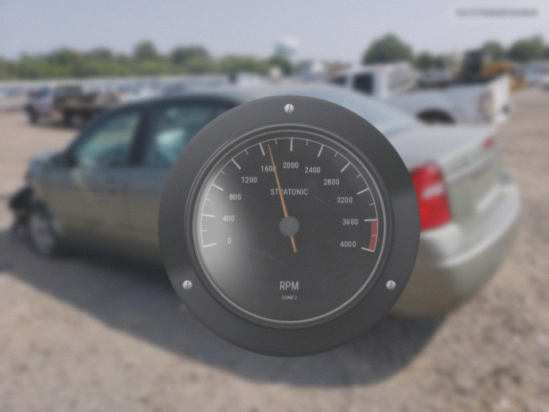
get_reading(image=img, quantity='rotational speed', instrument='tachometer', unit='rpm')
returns 1700 rpm
